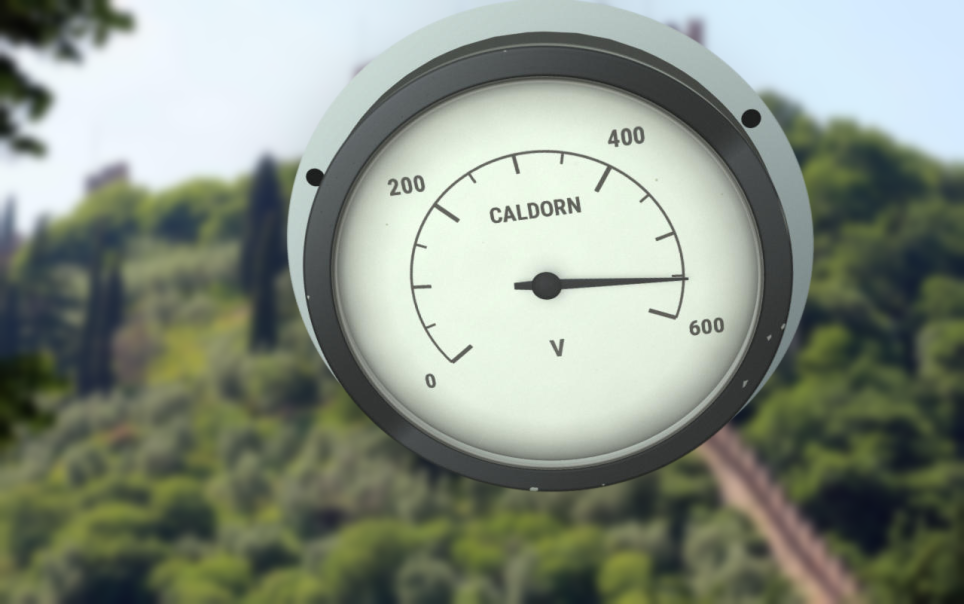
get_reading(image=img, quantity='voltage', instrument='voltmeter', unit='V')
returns 550 V
